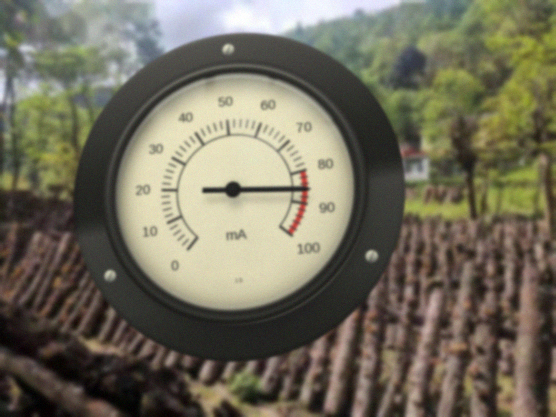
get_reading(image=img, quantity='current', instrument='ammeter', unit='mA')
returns 86 mA
